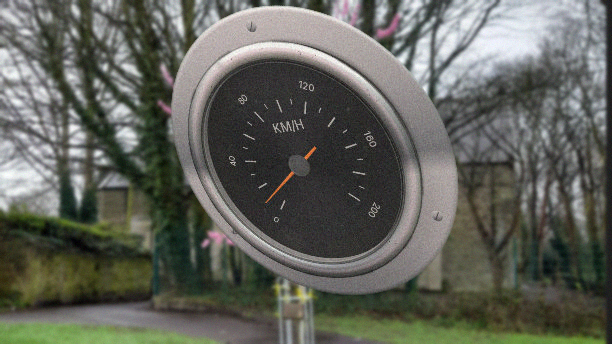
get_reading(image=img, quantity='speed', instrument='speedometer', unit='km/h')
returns 10 km/h
